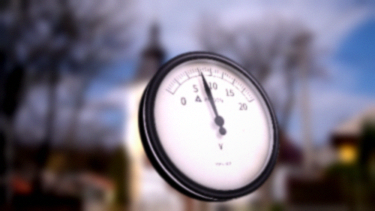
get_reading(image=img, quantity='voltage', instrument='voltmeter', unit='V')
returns 7.5 V
